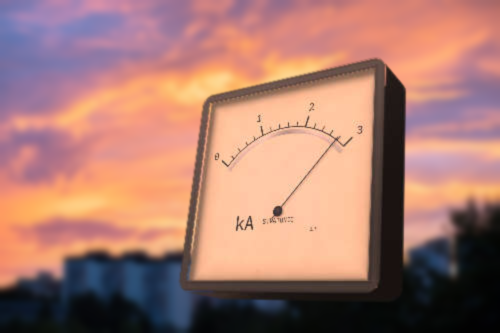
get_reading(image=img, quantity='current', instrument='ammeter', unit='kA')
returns 2.8 kA
